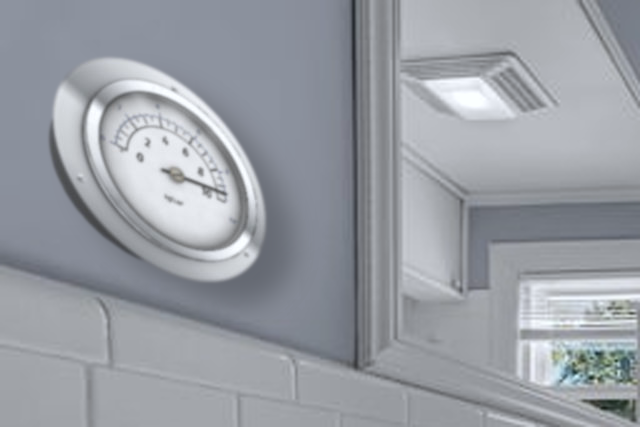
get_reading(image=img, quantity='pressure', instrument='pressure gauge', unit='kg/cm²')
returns 9.5 kg/cm²
